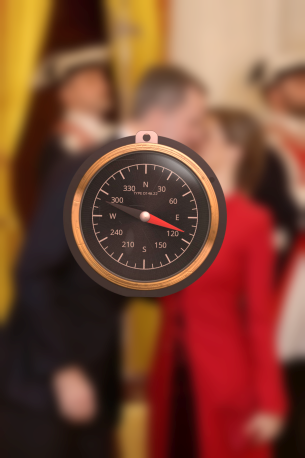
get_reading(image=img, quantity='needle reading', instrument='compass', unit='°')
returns 110 °
